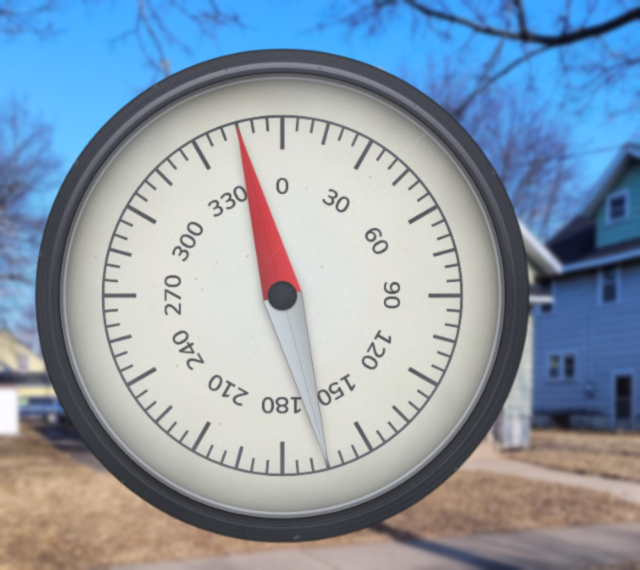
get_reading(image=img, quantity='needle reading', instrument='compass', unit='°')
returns 345 °
